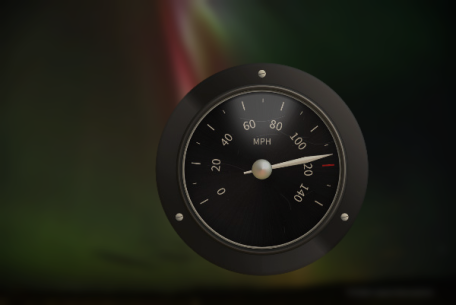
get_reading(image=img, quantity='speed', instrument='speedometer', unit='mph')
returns 115 mph
